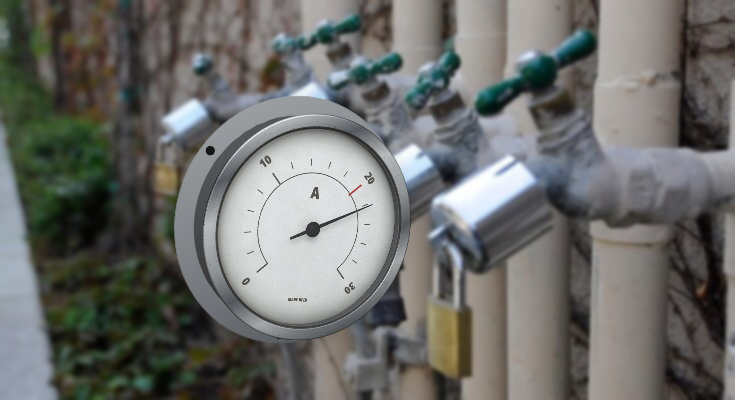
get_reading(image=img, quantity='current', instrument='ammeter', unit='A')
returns 22 A
